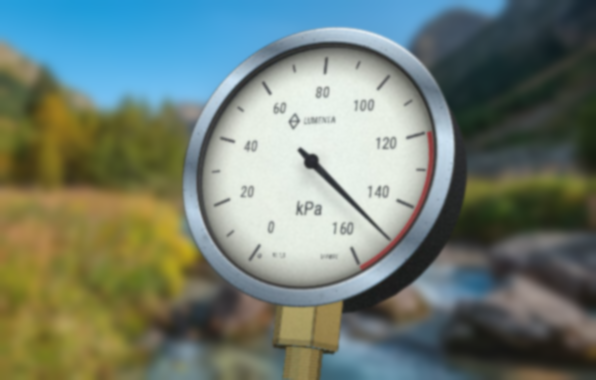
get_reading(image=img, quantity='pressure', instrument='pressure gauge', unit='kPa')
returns 150 kPa
